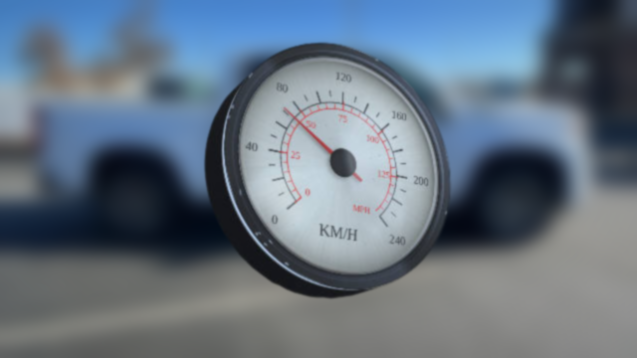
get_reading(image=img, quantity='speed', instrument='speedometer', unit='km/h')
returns 70 km/h
